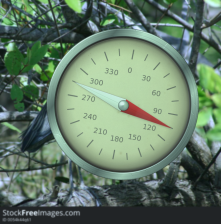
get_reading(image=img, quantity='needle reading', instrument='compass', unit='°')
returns 105 °
